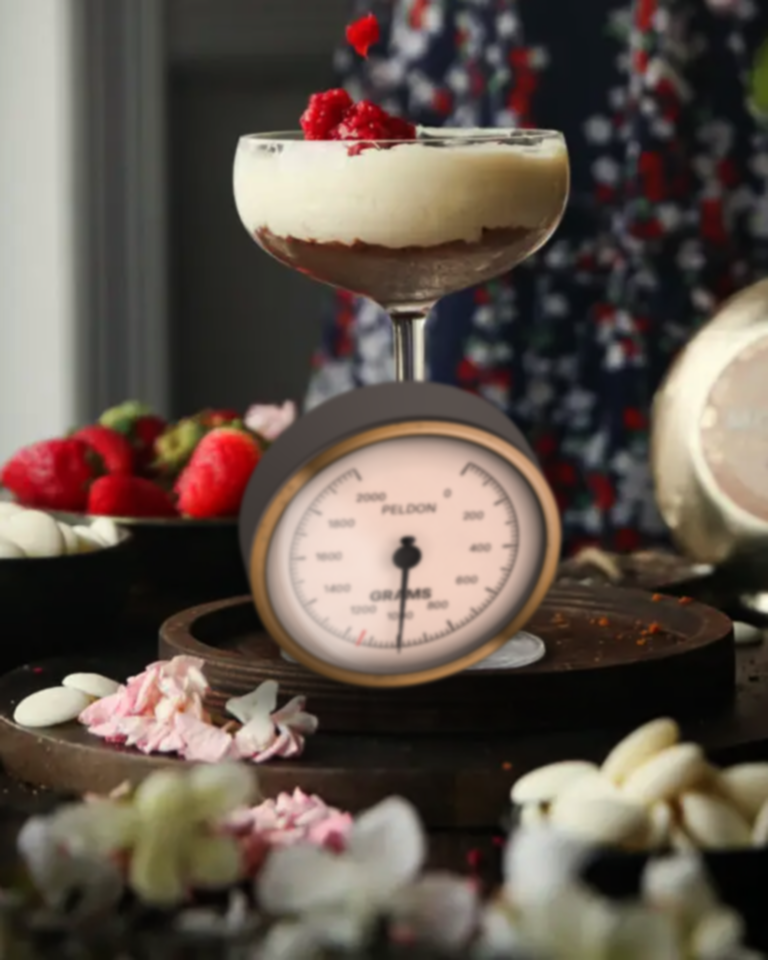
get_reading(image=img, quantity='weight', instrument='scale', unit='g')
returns 1000 g
